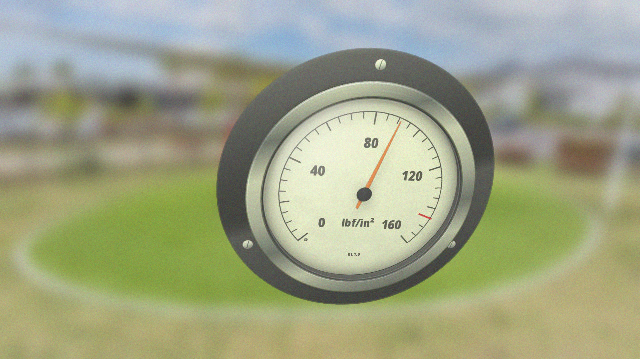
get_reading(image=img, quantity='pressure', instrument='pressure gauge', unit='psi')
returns 90 psi
